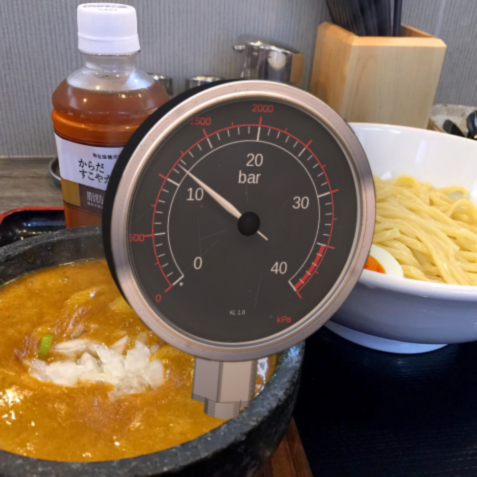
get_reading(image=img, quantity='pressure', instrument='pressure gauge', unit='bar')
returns 11.5 bar
